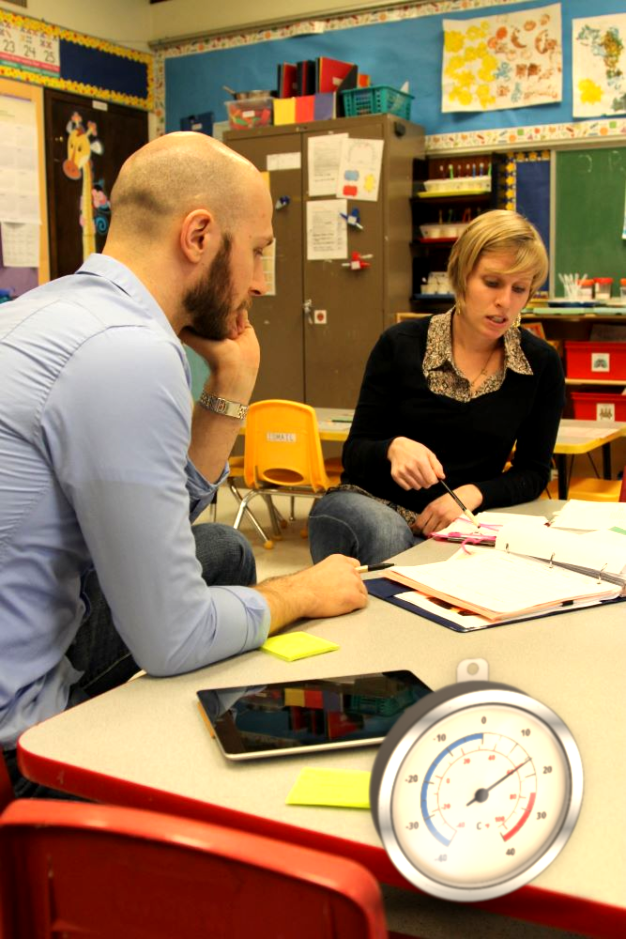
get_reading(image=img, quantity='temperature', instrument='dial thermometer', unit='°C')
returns 15 °C
